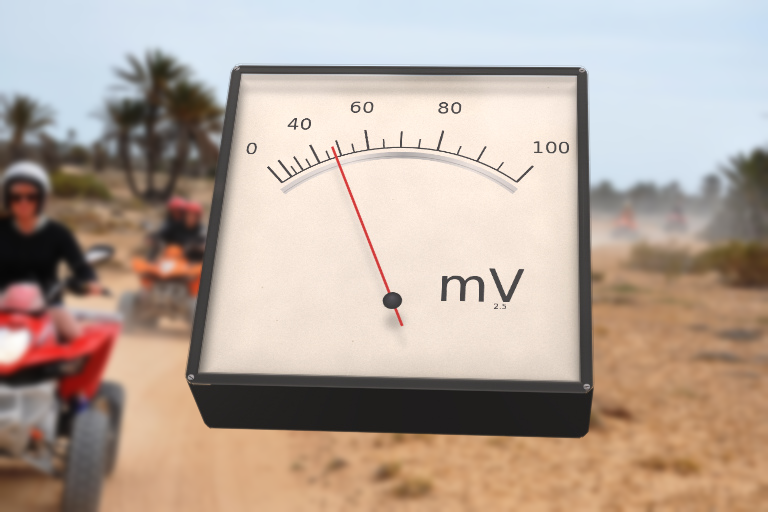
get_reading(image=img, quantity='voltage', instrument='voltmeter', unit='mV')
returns 47.5 mV
